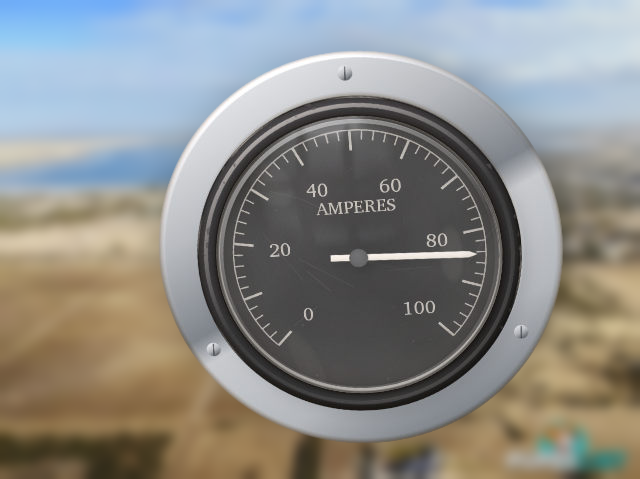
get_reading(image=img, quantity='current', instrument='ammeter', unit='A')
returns 84 A
